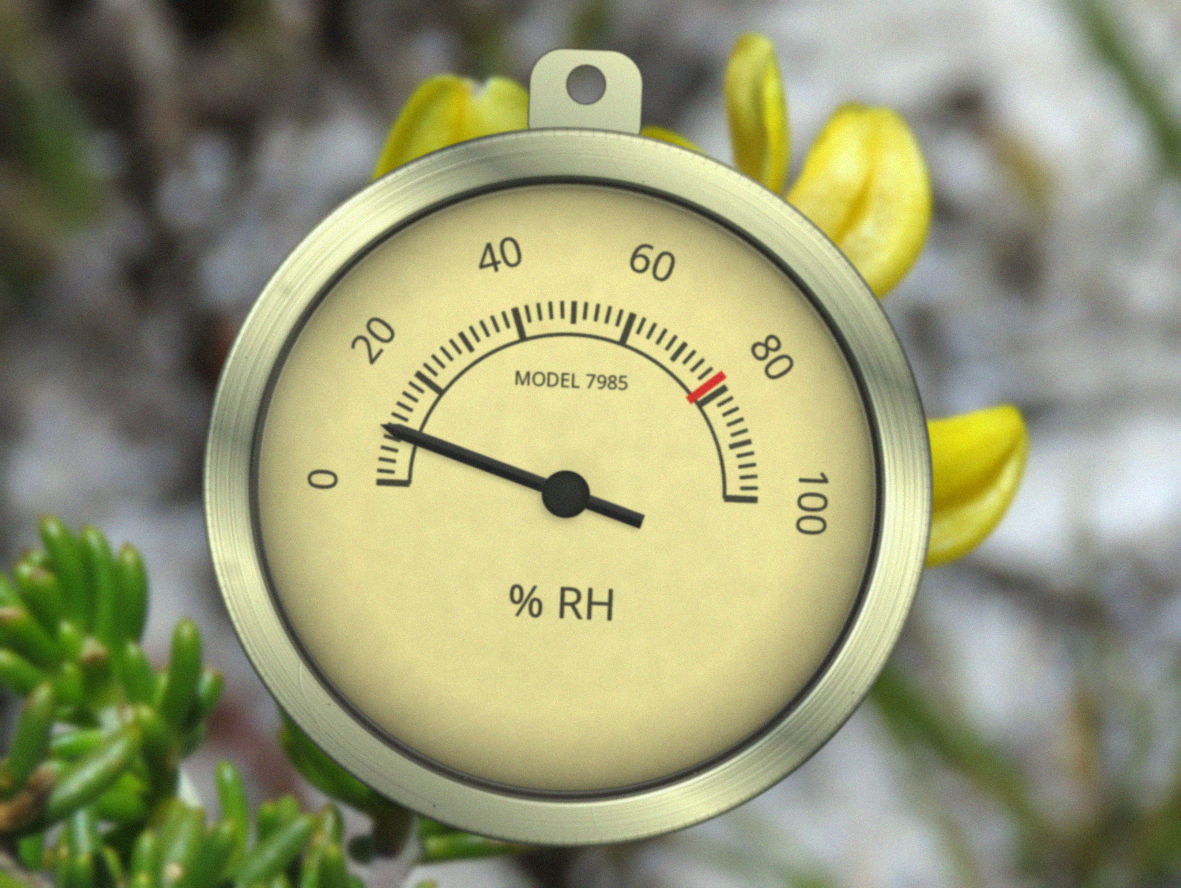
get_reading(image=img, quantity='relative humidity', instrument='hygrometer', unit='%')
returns 10 %
